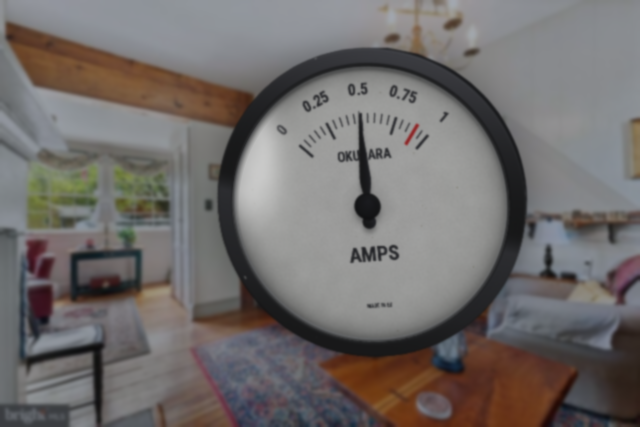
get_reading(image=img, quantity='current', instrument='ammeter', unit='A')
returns 0.5 A
